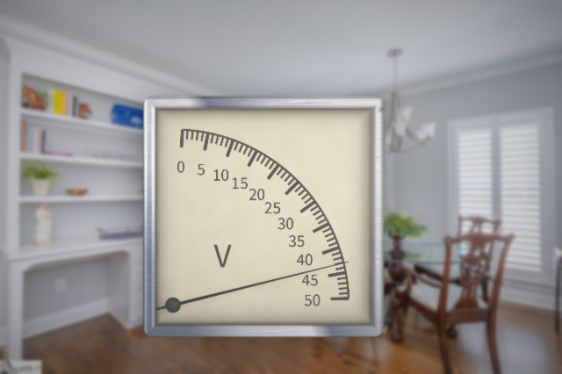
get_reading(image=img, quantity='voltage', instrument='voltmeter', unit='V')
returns 43 V
